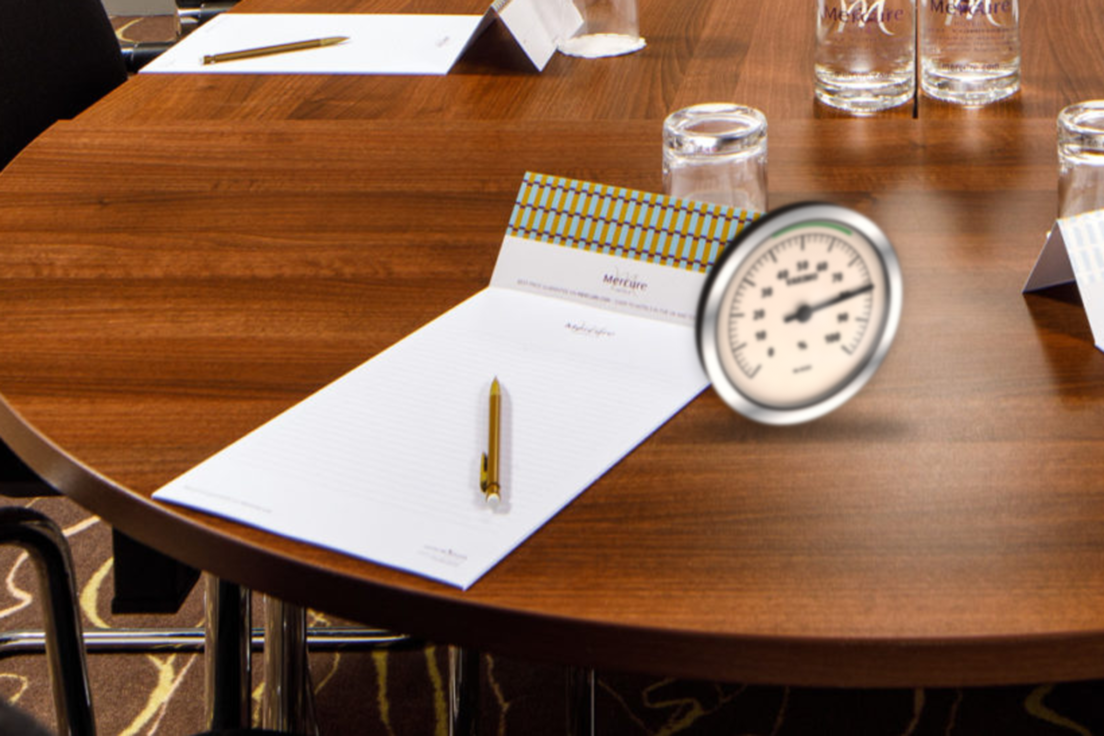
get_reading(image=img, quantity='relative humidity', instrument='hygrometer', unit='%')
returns 80 %
